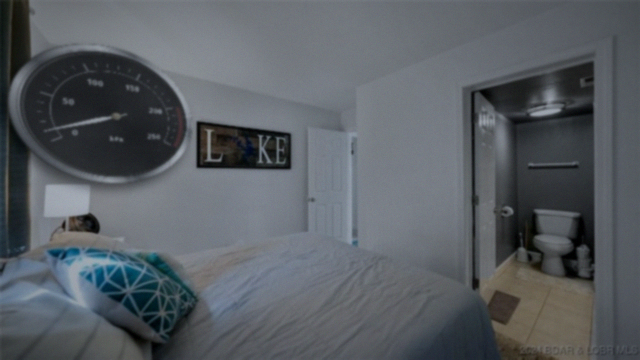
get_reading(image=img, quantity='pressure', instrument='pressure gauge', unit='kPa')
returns 10 kPa
